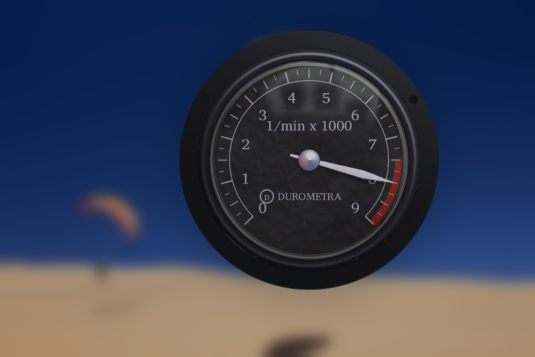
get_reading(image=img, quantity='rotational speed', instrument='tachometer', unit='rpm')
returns 8000 rpm
